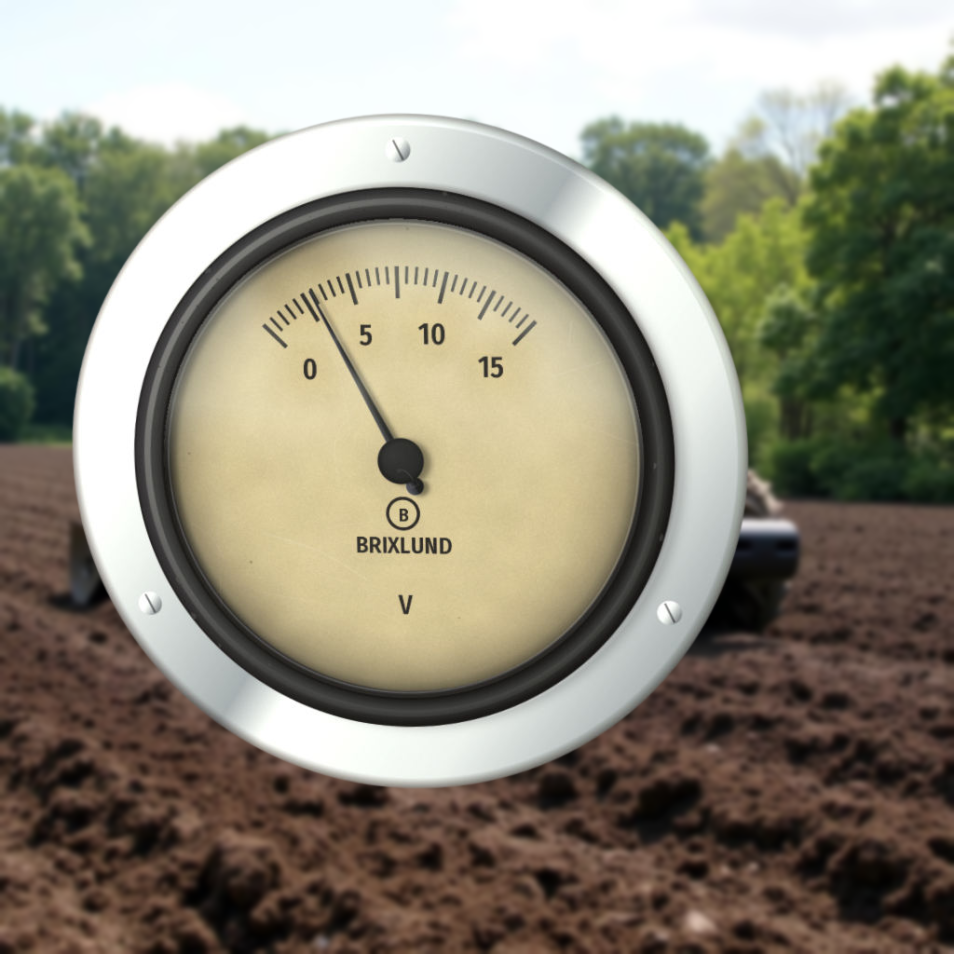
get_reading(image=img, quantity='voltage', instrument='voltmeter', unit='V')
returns 3 V
